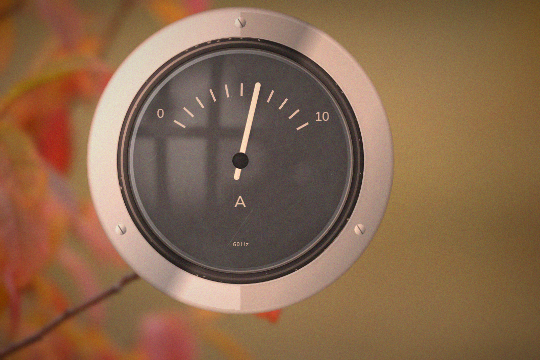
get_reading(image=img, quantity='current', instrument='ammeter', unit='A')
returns 6 A
